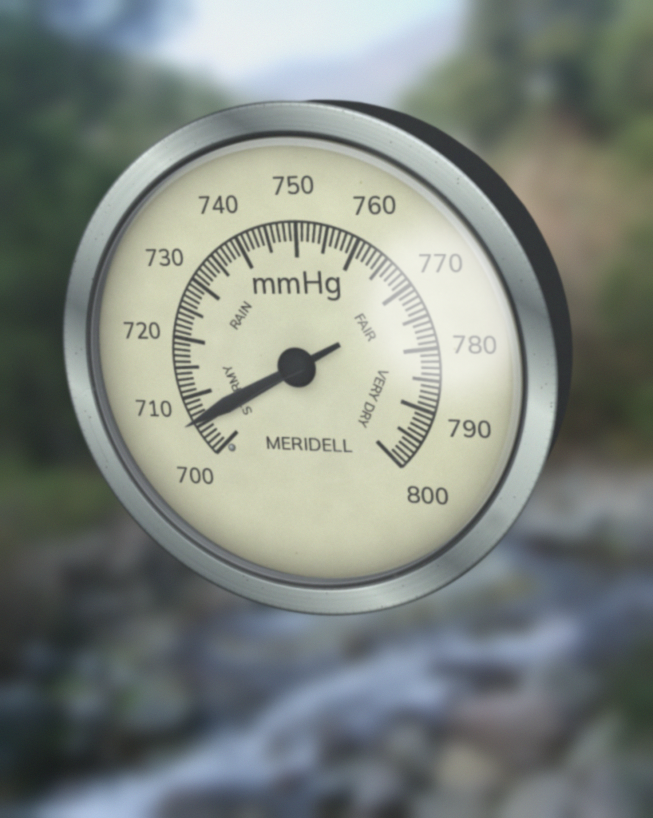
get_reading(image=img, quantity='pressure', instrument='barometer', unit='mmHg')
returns 706 mmHg
